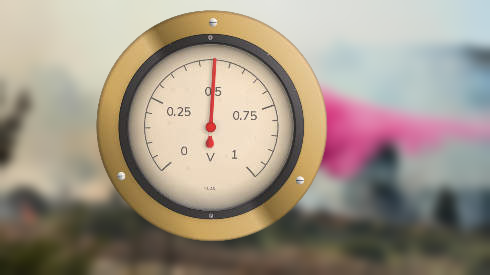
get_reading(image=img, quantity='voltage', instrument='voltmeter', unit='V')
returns 0.5 V
